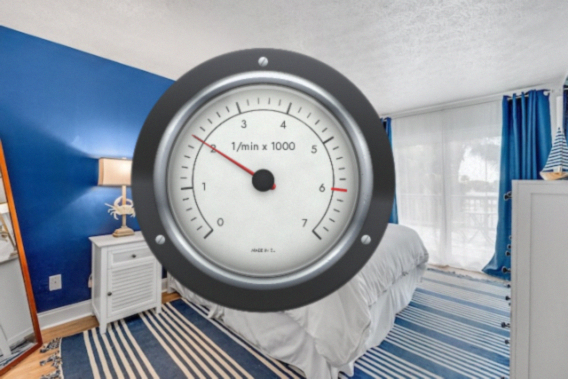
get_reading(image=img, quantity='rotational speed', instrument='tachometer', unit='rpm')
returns 2000 rpm
